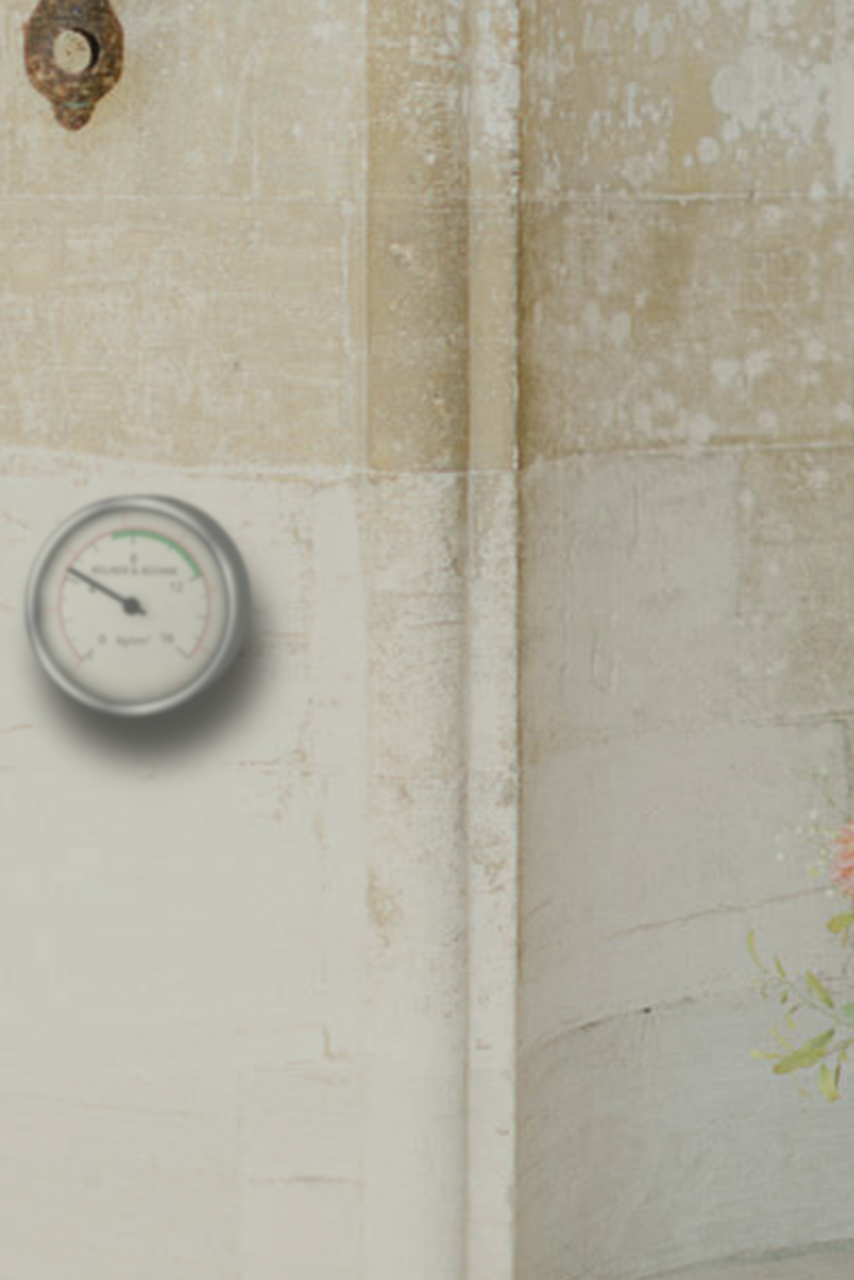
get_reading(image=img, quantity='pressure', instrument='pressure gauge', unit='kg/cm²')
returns 4.5 kg/cm²
